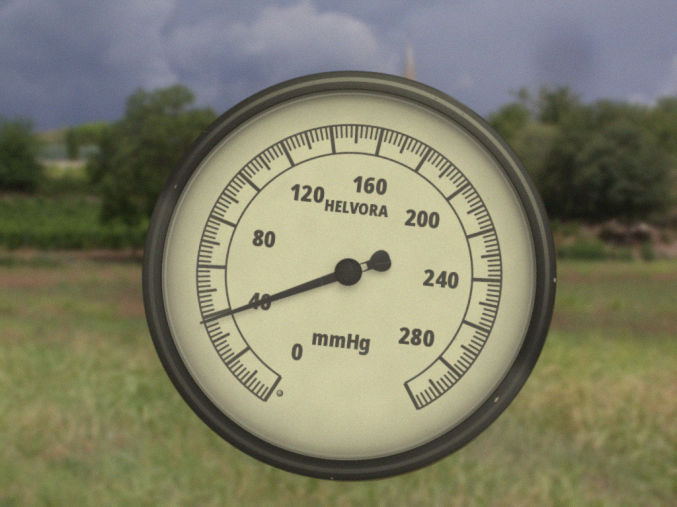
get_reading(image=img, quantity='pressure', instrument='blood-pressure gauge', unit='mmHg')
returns 38 mmHg
